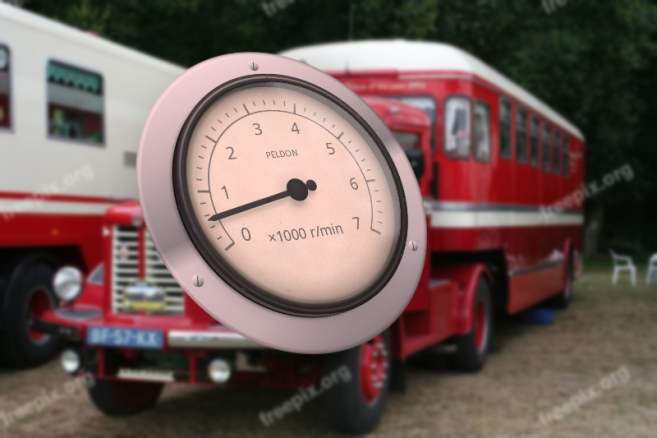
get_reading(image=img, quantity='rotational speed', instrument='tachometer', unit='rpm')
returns 500 rpm
